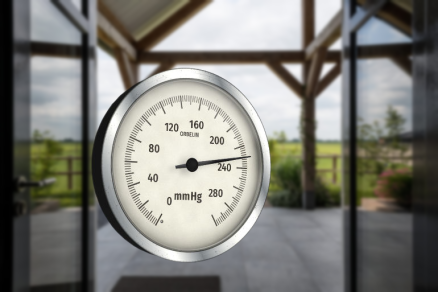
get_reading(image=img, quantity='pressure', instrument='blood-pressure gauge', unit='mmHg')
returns 230 mmHg
